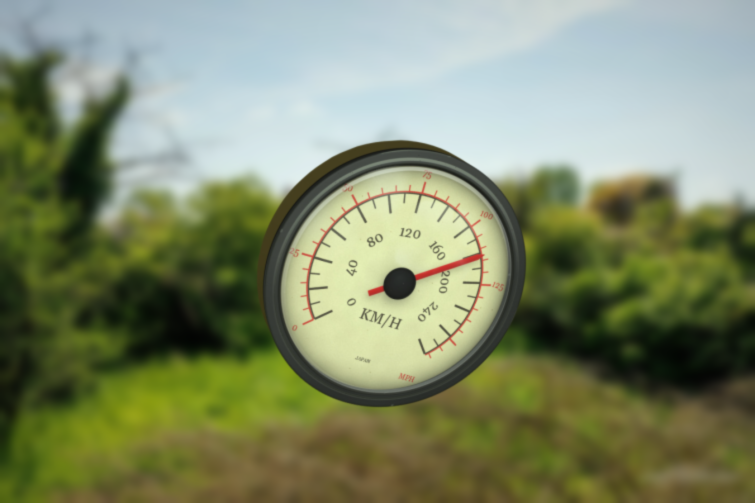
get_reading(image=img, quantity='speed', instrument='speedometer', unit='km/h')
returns 180 km/h
